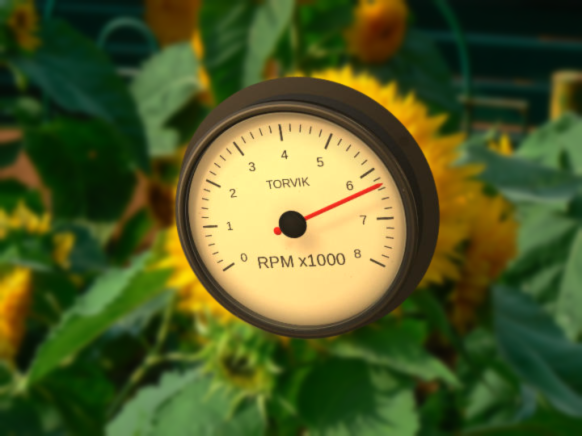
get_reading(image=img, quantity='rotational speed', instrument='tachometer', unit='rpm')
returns 6300 rpm
